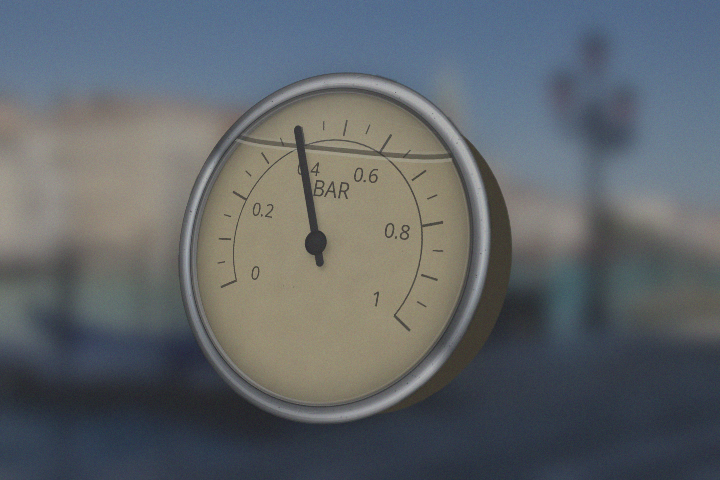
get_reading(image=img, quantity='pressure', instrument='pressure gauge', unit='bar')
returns 0.4 bar
